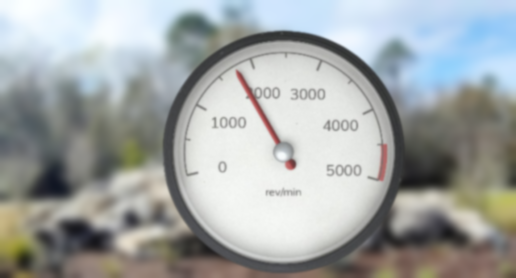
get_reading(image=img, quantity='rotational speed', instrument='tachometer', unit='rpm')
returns 1750 rpm
